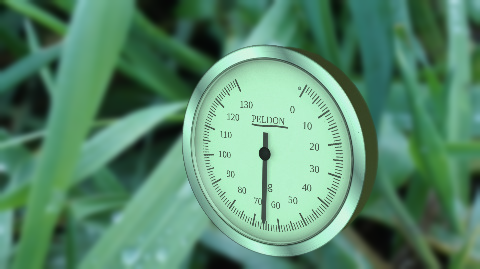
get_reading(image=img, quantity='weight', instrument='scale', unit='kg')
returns 65 kg
